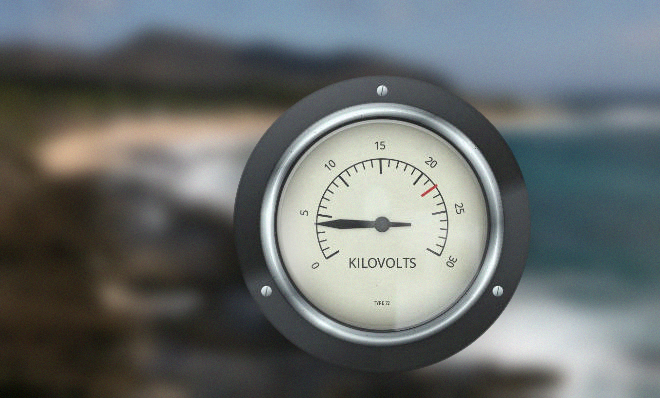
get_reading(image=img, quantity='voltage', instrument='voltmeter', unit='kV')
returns 4 kV
